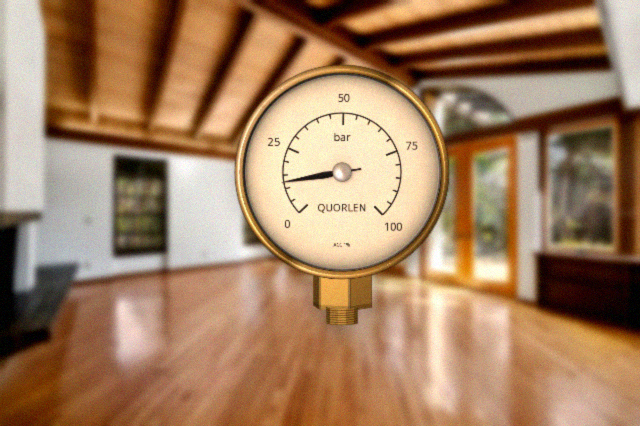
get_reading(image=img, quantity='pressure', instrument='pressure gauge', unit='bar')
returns 12.5 bar
